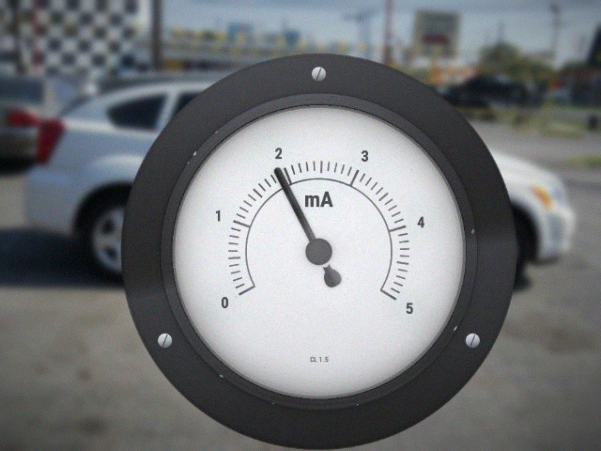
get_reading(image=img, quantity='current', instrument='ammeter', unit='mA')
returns 1.9 mA
